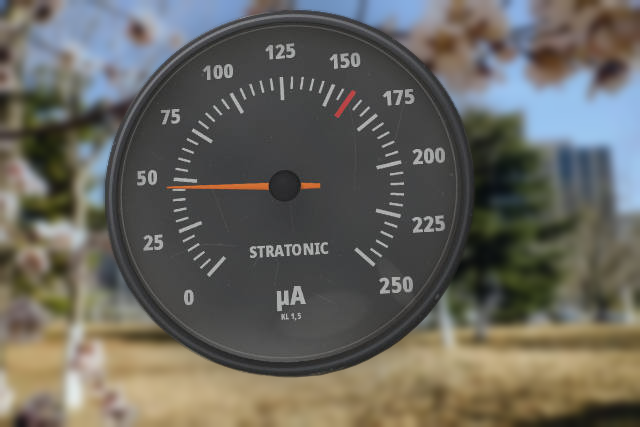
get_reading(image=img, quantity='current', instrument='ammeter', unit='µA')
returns 45 µA
